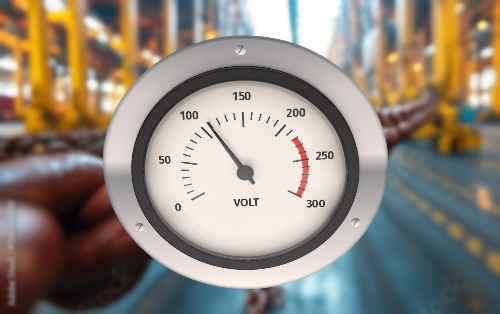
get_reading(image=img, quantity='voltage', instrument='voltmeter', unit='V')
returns 110 V
